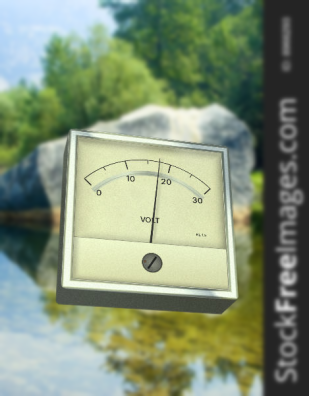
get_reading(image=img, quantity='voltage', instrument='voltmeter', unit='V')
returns 17.5 V
